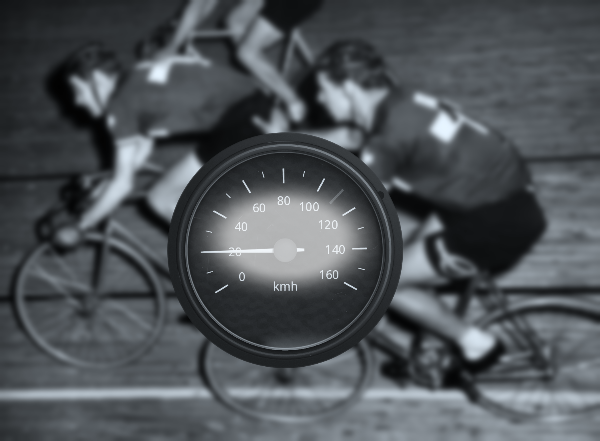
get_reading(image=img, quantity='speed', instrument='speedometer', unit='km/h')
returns 20 km/h
